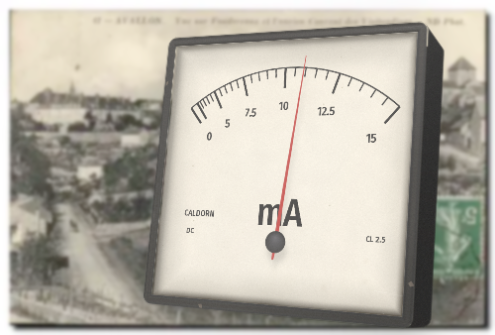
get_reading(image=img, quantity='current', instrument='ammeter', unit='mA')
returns 11 mA
